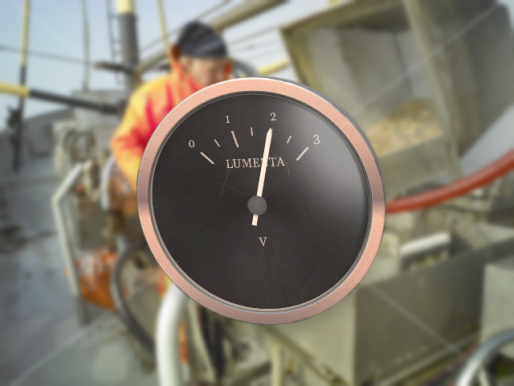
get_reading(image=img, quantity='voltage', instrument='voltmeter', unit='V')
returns 2 V
